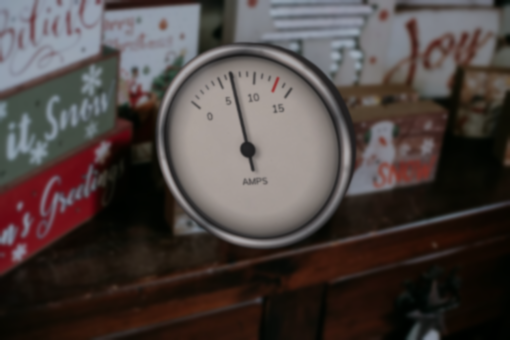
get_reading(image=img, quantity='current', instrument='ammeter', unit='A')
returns 7 A
